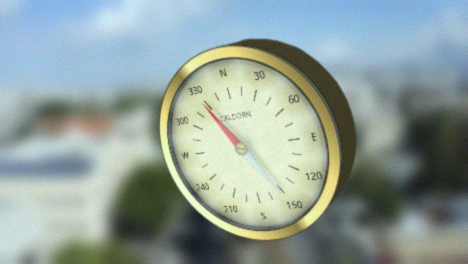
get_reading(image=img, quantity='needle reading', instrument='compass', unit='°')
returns 330 °
